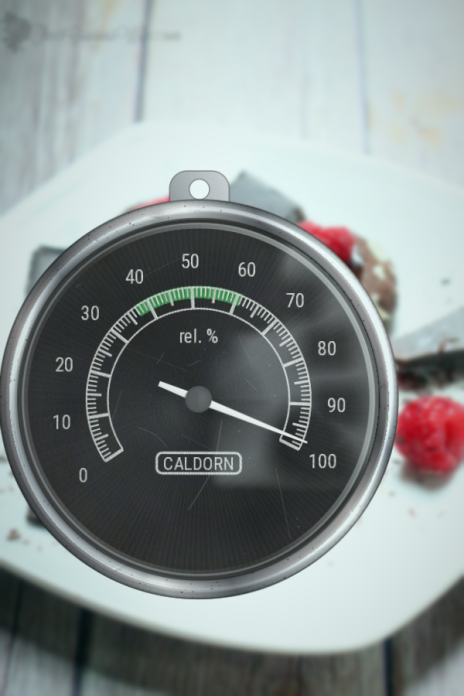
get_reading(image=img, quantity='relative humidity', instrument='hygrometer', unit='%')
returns 98 %
